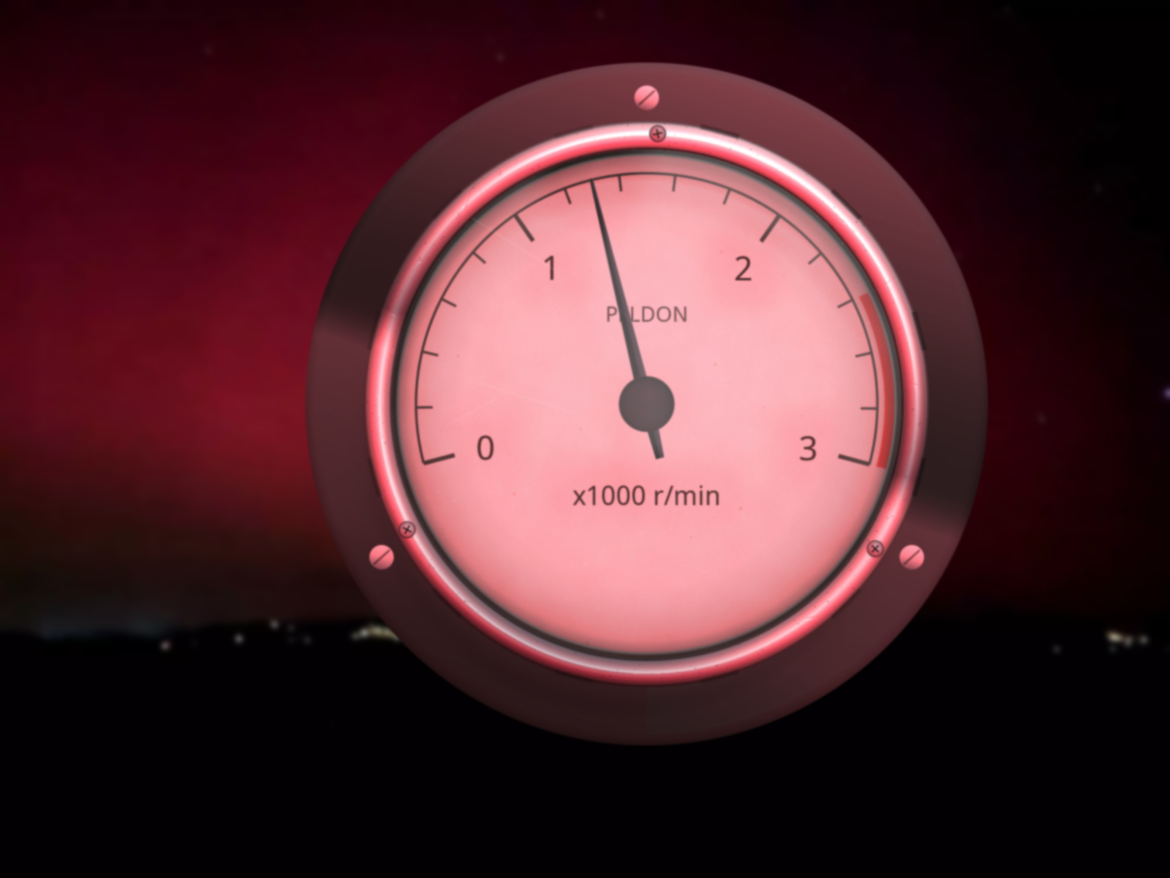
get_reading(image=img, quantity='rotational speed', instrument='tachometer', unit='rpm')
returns 1300 rpm
